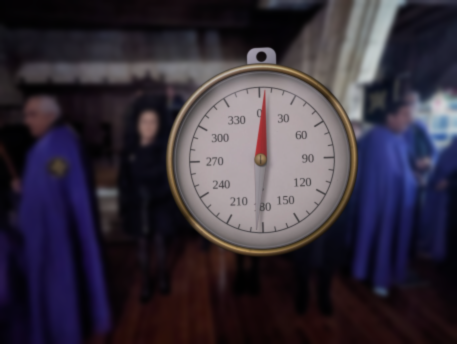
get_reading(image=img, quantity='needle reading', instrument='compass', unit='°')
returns 5 °
